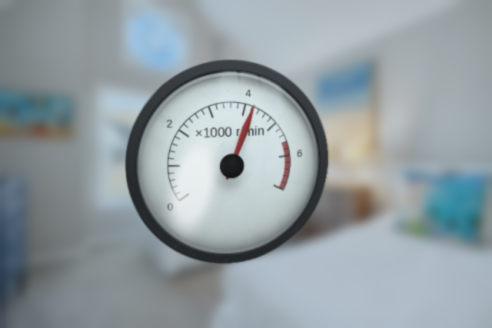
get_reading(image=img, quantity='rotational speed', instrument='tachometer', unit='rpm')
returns 4200 rpm
